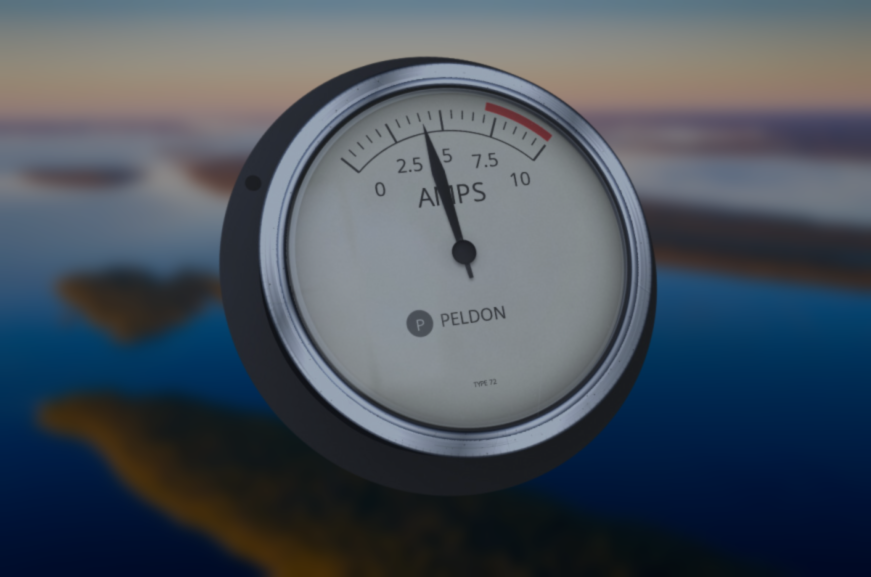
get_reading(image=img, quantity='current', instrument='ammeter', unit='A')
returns 4 A
